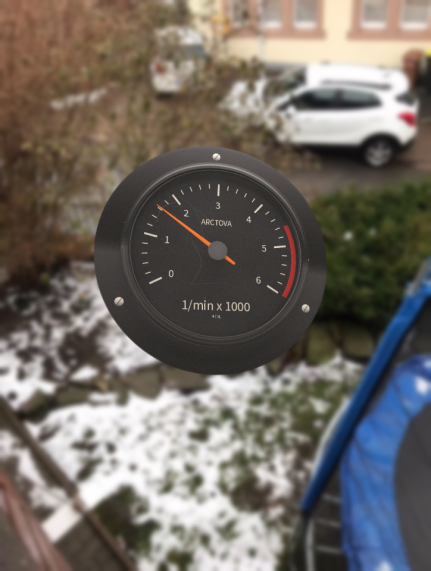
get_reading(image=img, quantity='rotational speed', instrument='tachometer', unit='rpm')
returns 1600 rpm
